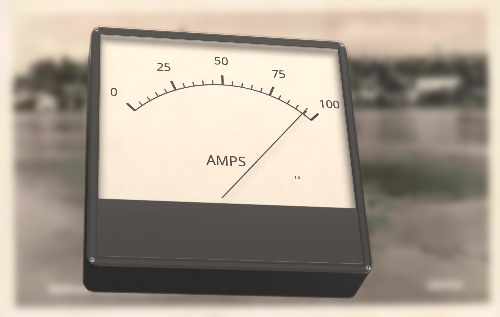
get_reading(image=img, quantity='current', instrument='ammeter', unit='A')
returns 95 A
